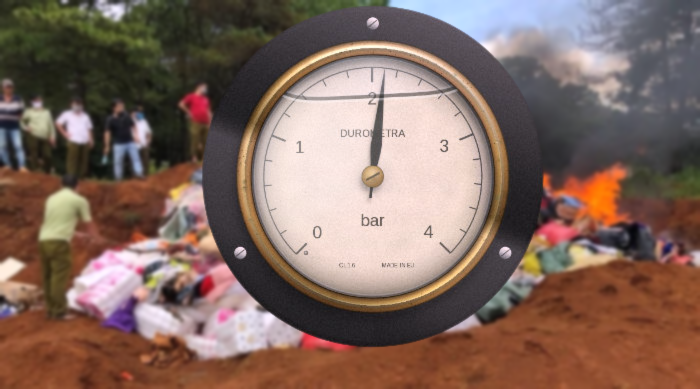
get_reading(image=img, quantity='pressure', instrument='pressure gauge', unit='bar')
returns 2.1 bar
